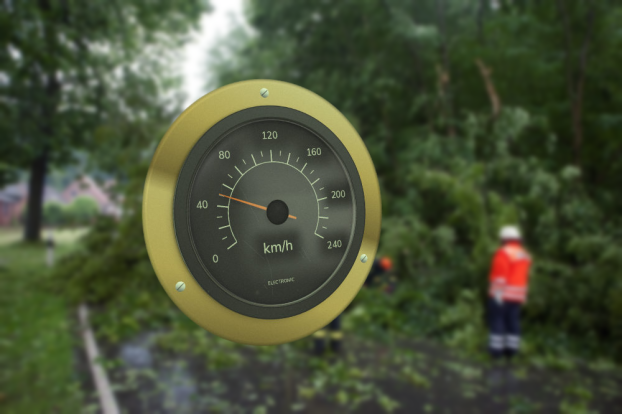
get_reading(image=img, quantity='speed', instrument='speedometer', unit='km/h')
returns 50 km/h
